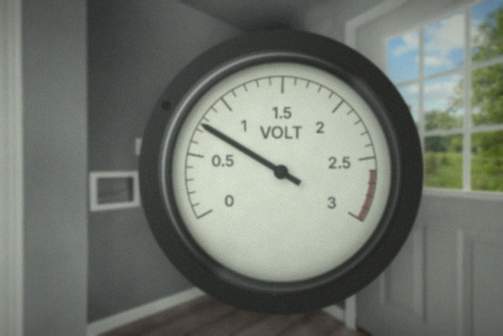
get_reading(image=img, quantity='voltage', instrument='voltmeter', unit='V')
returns 0.75 V
